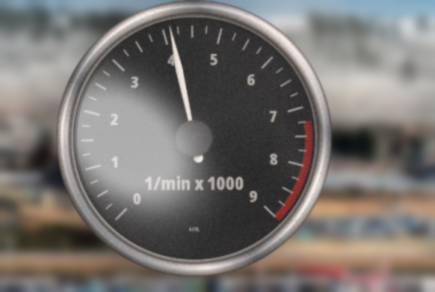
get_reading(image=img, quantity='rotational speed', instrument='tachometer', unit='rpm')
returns 4125 rpm
